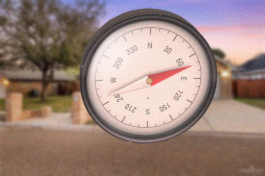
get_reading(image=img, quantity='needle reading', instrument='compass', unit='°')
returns 70 °
